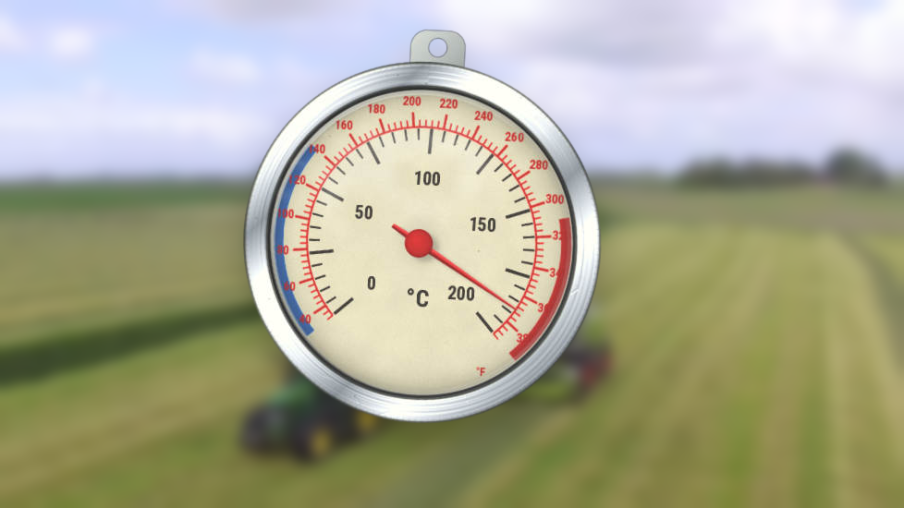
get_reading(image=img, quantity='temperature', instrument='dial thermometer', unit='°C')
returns 187.5 °C
